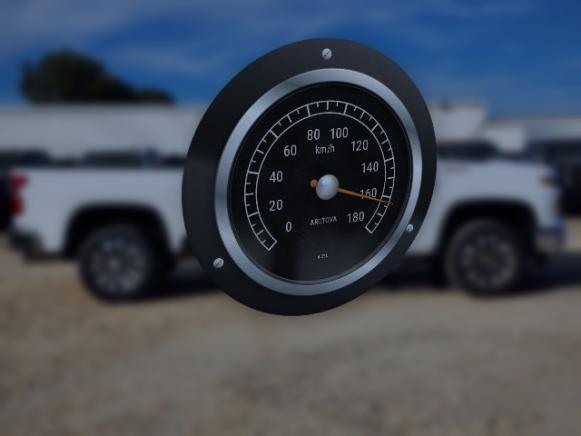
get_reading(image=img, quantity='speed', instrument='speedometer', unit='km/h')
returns 162.5 km/h
